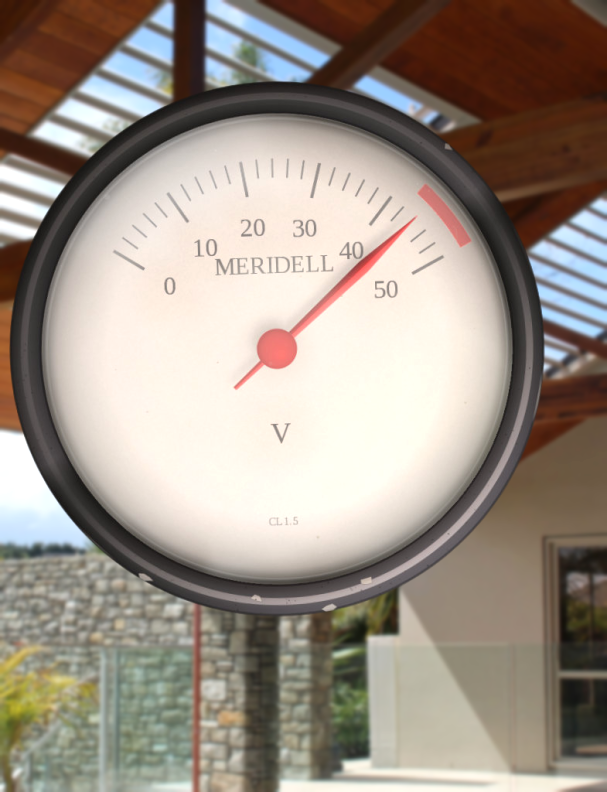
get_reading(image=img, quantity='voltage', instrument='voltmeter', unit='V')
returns 44 V
